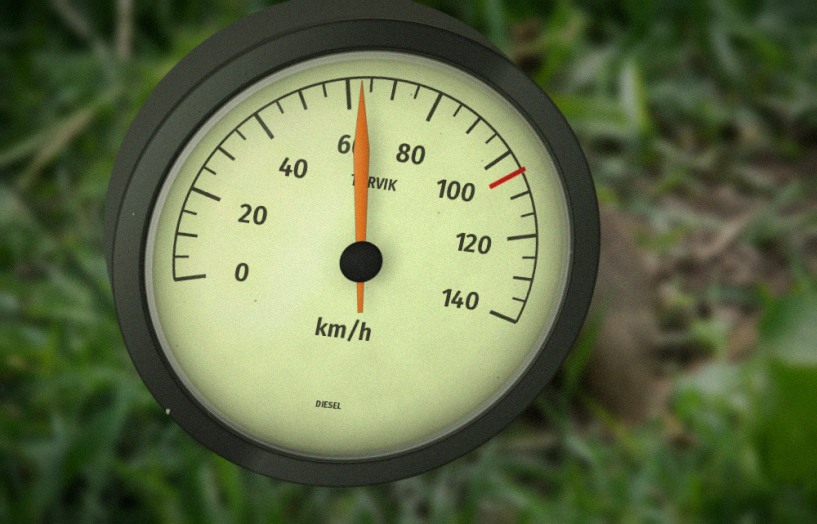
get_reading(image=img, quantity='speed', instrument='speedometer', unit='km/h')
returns 62.5 km/h
